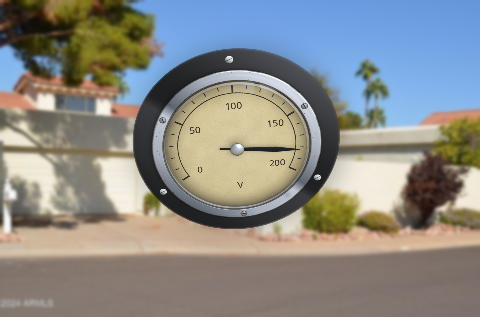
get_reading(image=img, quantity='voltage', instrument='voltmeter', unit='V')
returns 180 V
